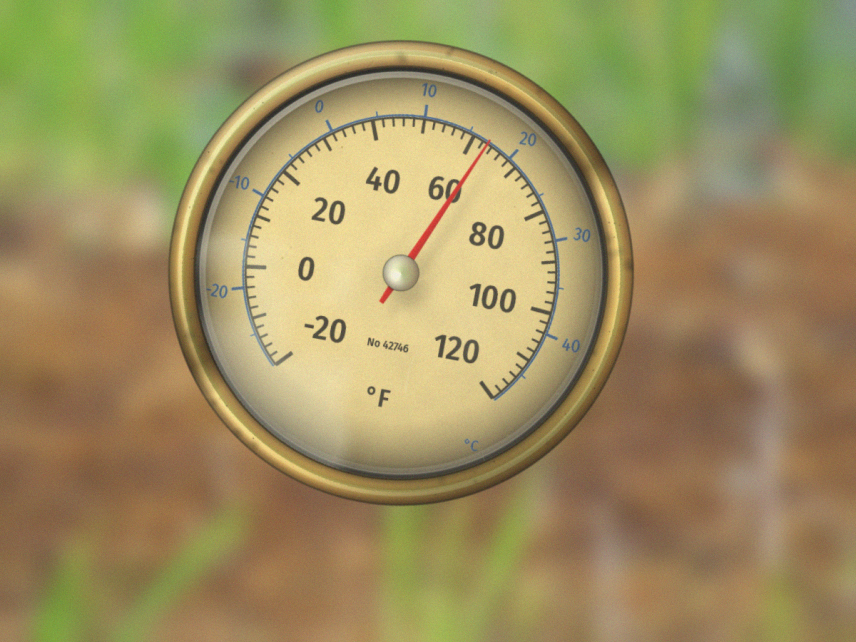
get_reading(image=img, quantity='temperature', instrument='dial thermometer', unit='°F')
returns 63 °F
